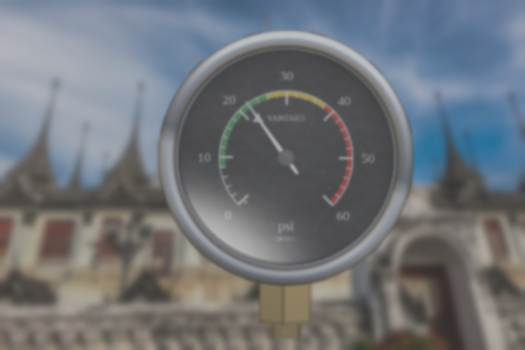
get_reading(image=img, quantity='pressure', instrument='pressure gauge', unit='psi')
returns 22 psi
